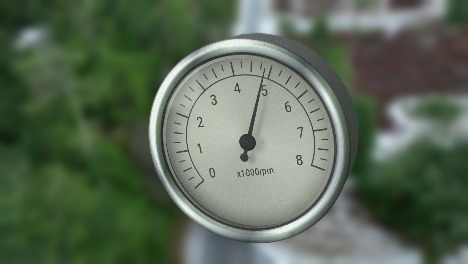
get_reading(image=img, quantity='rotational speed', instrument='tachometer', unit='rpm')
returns 4875 rpm
